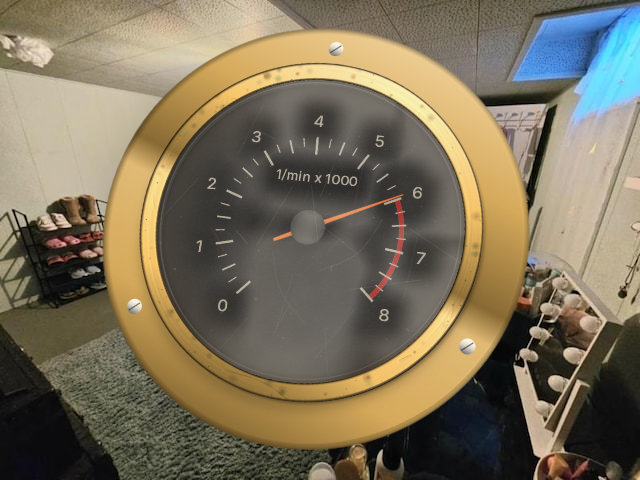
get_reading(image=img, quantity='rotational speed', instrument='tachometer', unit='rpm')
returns 6000 rpm
